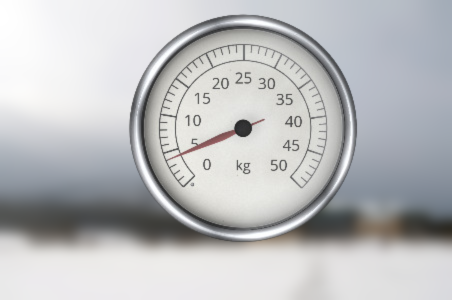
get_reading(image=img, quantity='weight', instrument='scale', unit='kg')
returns 4 kg
